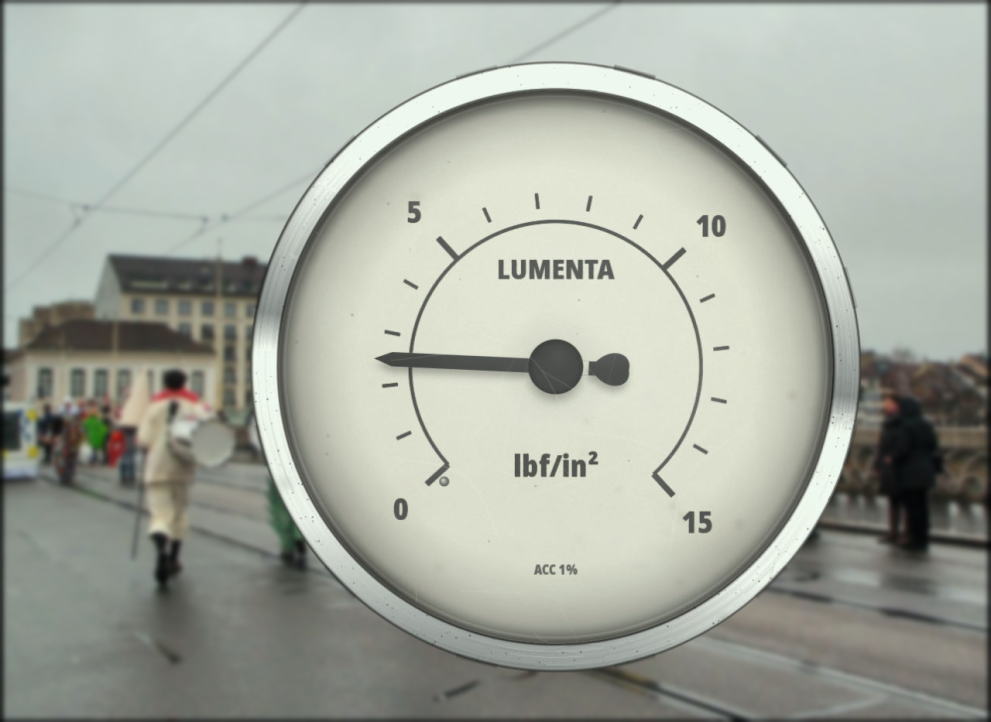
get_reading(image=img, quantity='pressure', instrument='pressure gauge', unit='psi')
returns 2.5 psi
